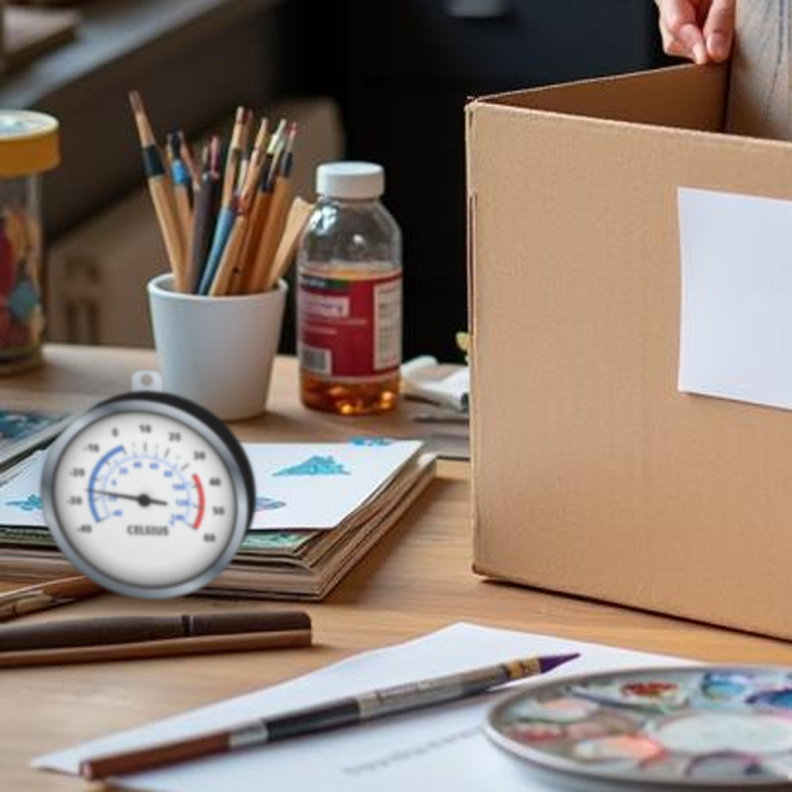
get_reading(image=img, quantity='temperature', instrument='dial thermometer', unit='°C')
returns -25 °C
